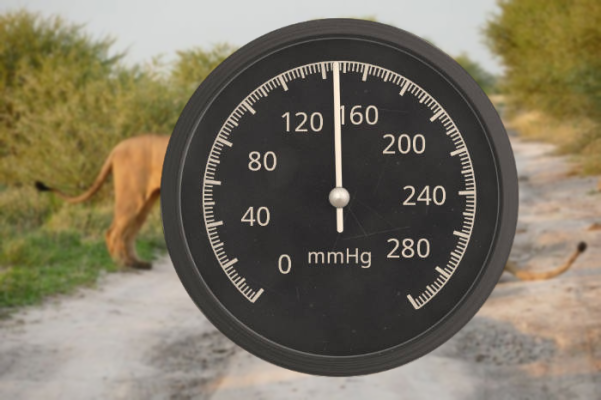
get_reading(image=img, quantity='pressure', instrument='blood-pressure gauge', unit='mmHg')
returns 146 mmHg
